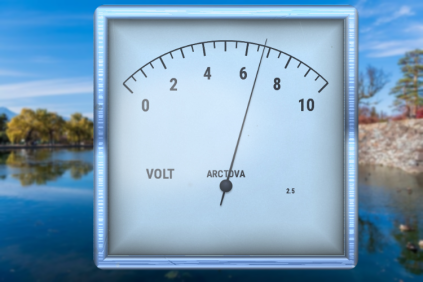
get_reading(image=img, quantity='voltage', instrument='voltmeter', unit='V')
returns 6.75 V
